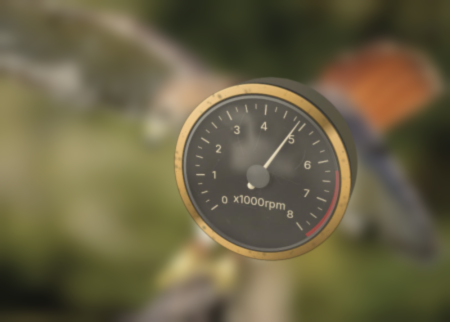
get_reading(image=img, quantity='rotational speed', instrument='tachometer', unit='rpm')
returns 4875 rpm
